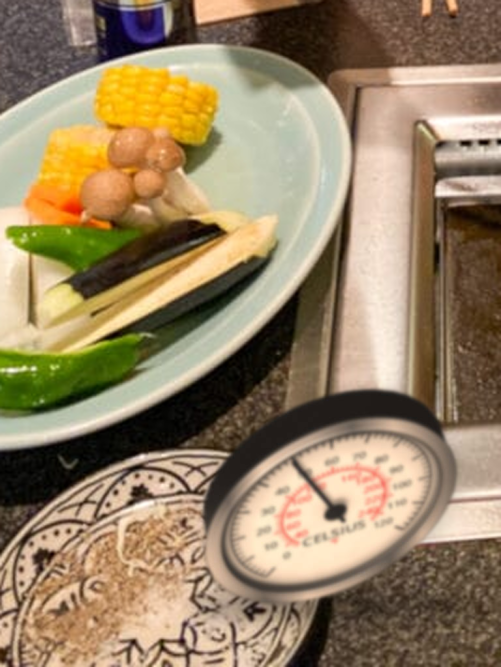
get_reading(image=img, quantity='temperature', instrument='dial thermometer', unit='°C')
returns 50 °C
